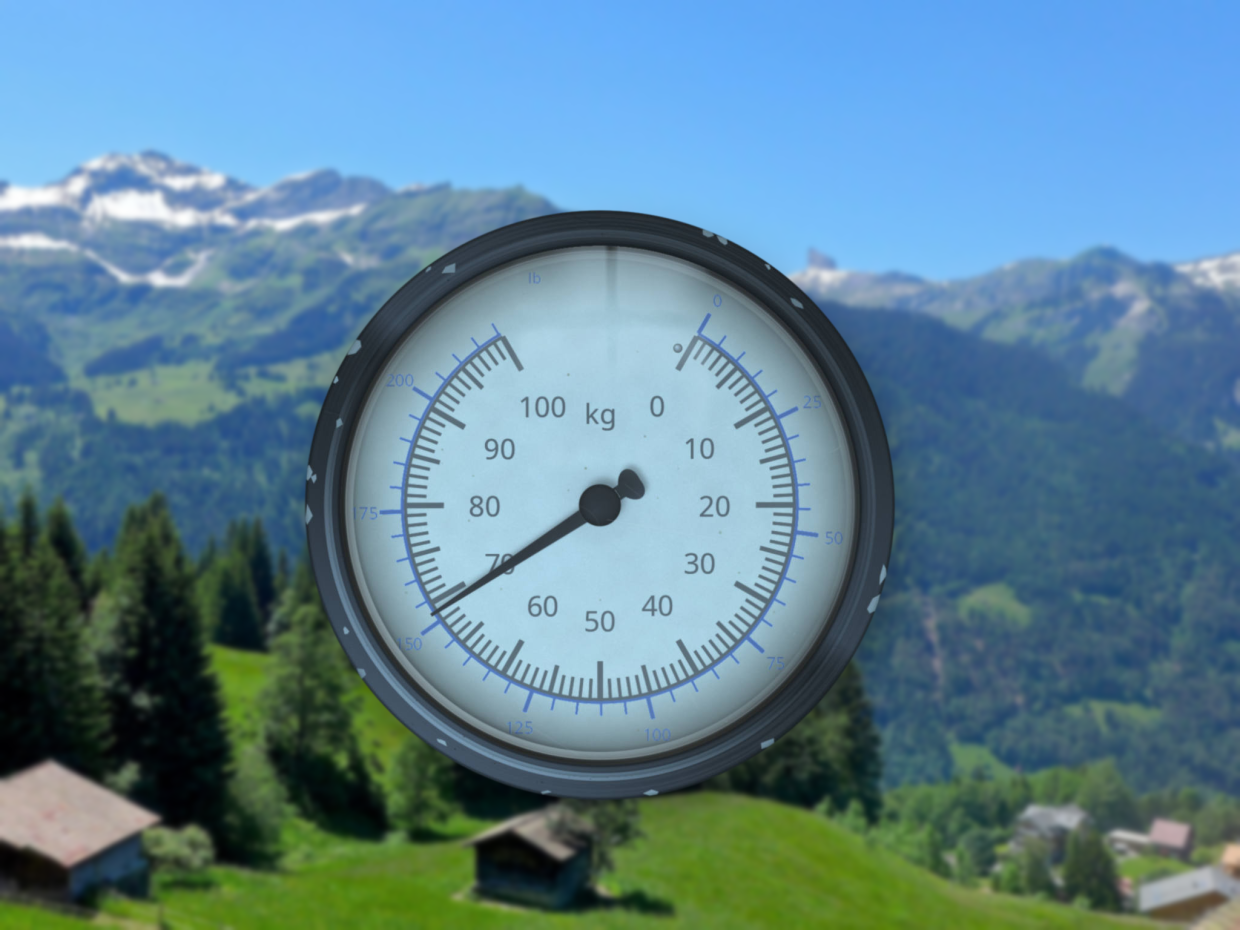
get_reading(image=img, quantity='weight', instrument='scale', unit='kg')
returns 69 kg
